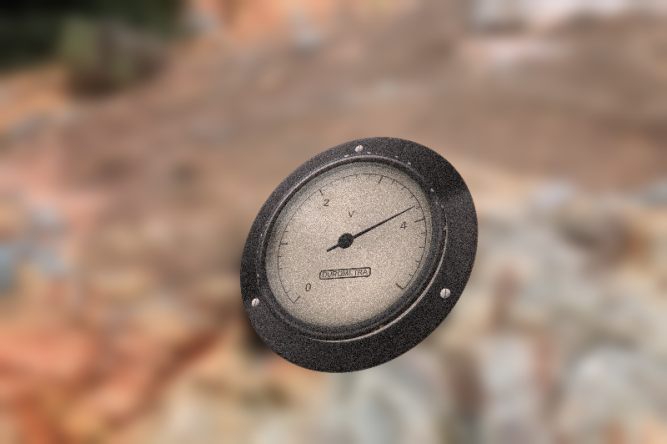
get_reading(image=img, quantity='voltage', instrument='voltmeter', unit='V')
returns 3.8 V
